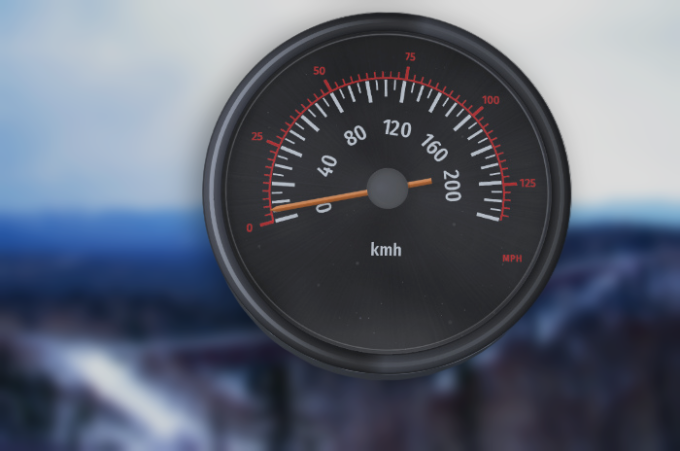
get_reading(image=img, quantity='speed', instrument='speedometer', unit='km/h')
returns 5 km/h
